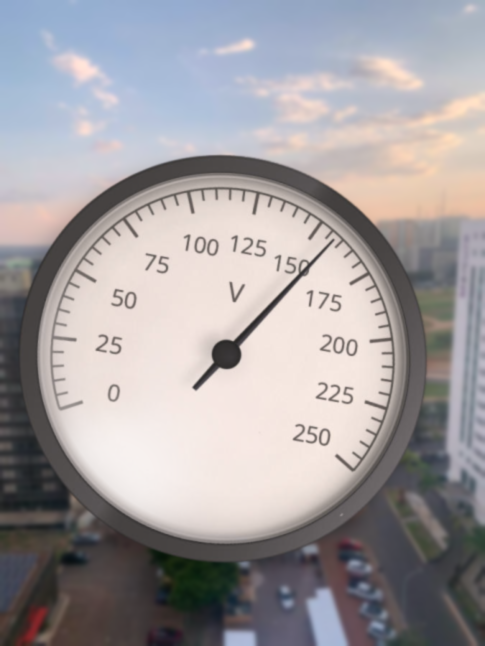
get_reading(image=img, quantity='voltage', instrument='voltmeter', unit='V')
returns 157.5 V
